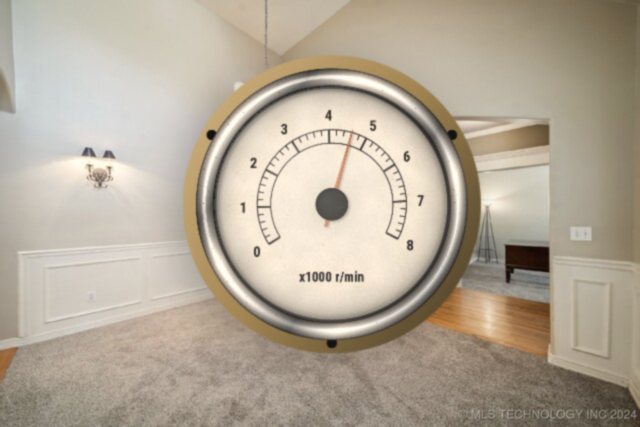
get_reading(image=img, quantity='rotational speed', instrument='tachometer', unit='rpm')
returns 4600 rpm
